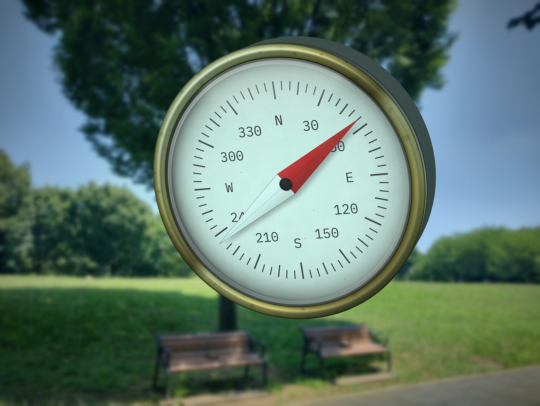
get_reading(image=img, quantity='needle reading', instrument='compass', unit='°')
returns 55 °
